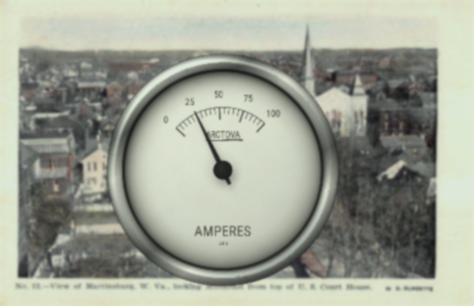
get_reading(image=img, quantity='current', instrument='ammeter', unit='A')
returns 25 A
